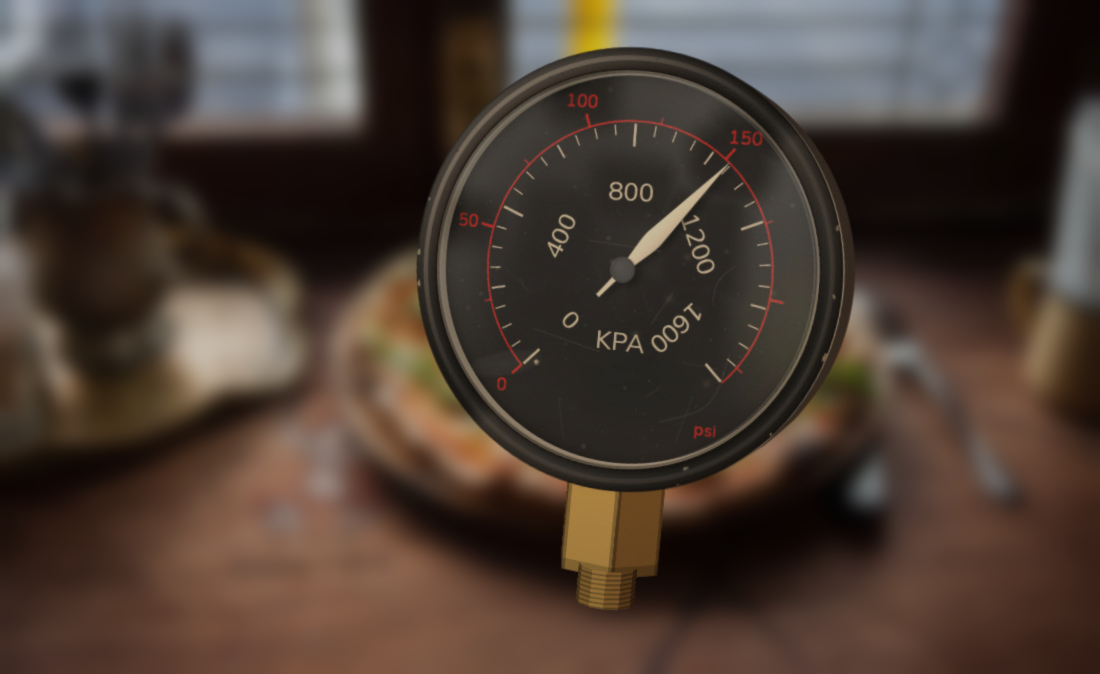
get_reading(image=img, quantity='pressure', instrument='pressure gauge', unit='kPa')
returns 1050 kPa
